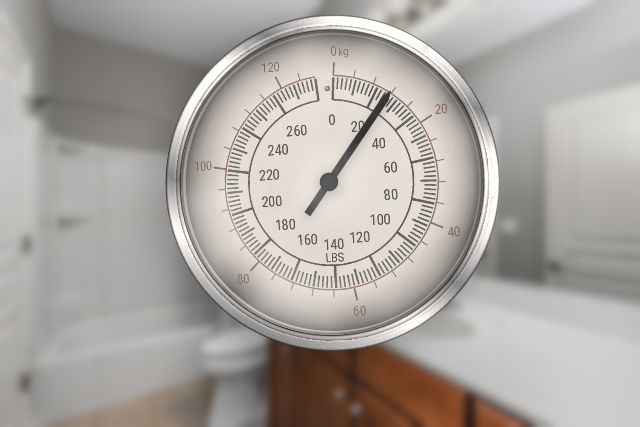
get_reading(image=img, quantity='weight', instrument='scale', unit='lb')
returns 26 lb
